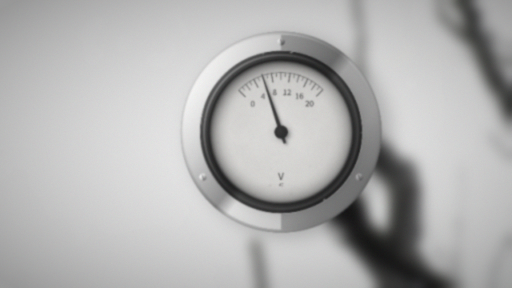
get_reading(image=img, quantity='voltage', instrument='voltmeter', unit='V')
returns 6 V
